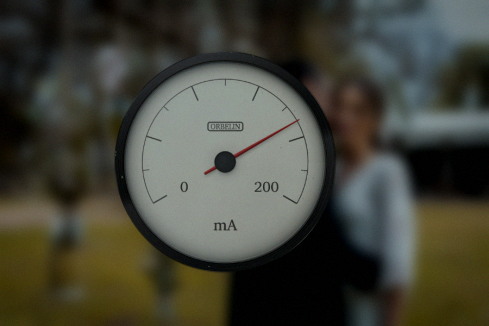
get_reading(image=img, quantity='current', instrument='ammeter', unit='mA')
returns 150 mA
